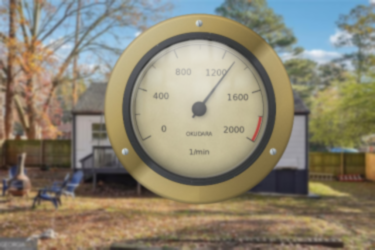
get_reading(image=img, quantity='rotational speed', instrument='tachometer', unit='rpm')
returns 1300 rpm
